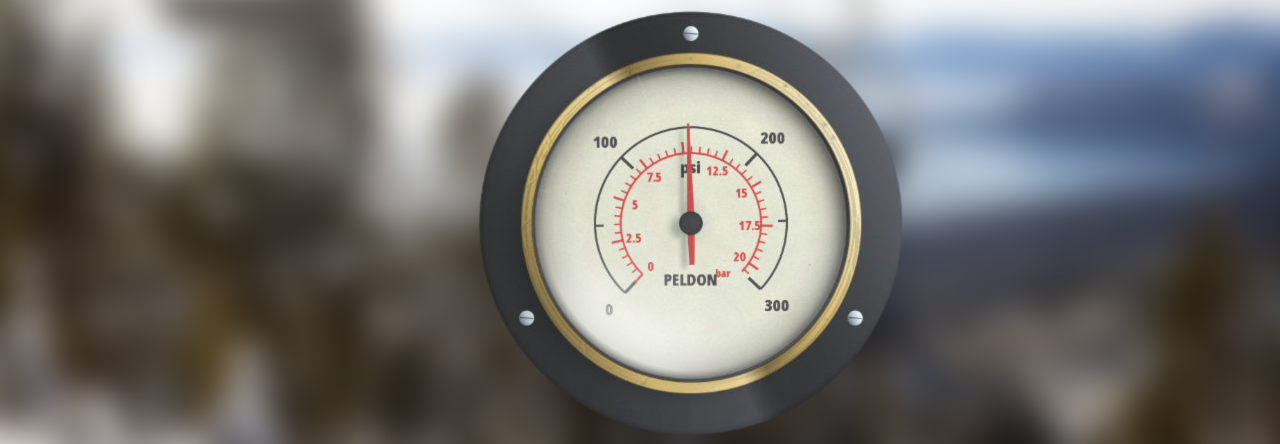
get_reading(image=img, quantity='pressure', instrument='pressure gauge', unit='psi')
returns 150 psi
